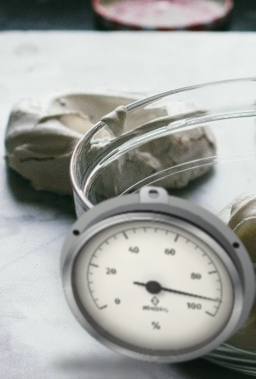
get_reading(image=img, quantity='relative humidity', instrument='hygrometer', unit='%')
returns 92 %
